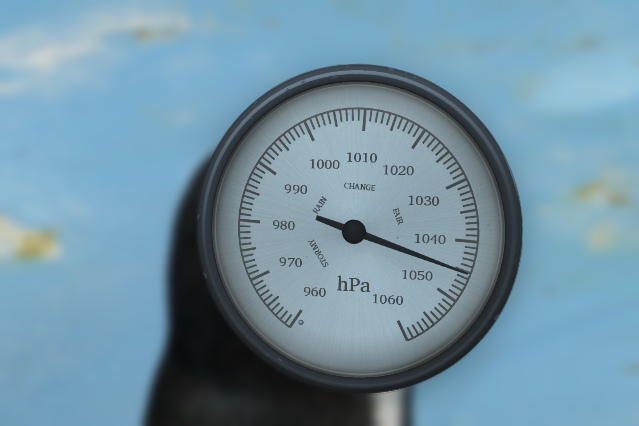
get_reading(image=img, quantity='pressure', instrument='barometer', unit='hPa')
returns 1045 hPa
